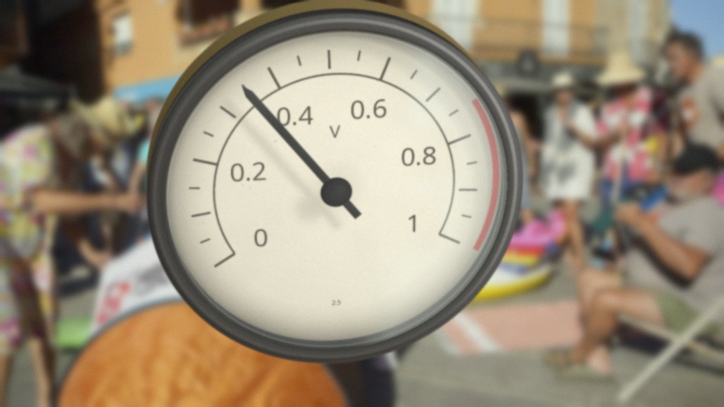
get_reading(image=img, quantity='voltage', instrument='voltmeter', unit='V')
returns 0.35 V
